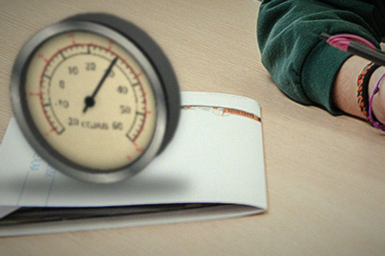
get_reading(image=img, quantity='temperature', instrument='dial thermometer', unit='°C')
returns 30 °C
